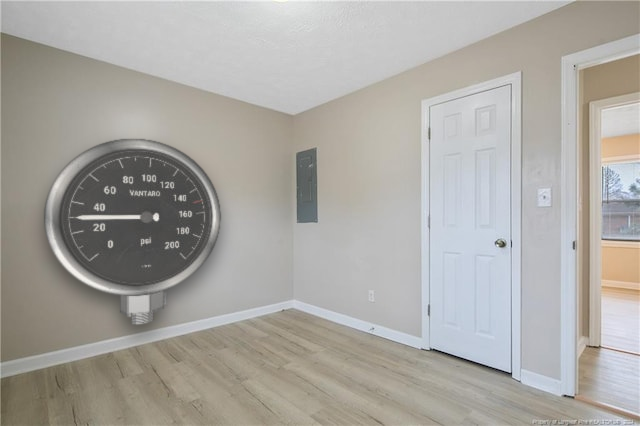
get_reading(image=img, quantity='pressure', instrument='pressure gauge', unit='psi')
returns 30 psi
